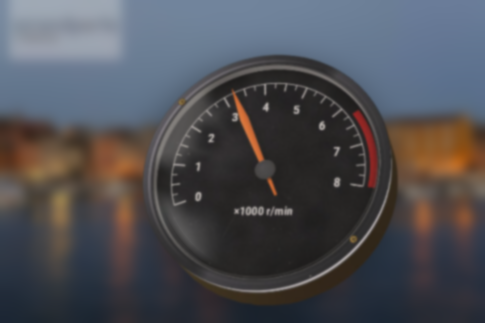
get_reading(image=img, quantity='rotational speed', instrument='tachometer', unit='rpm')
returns 3250 rpm
